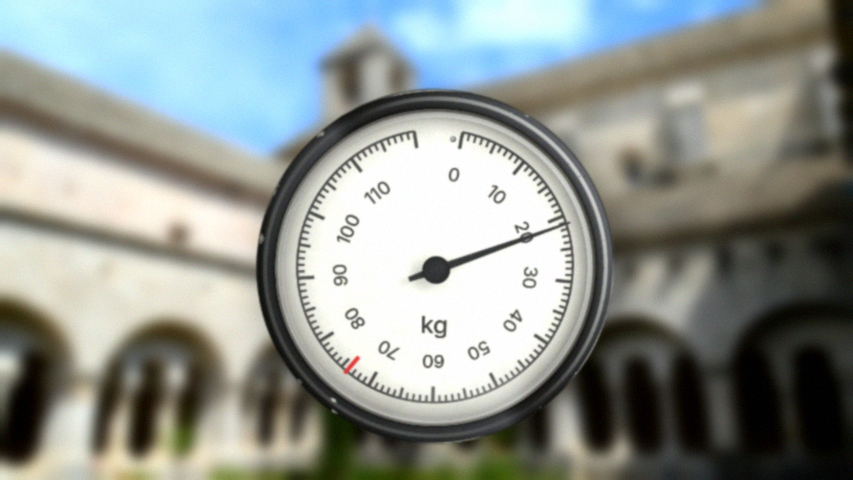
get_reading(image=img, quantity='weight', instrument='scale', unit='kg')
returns 21 kg
